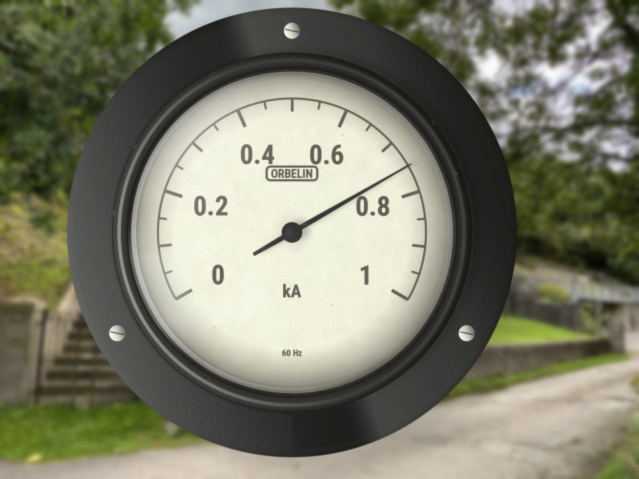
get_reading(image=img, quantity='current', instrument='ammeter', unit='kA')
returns 0.75 kA
